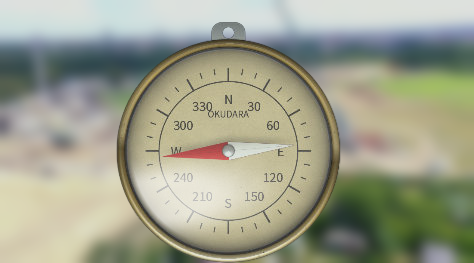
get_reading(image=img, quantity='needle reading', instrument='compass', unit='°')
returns 265 °
